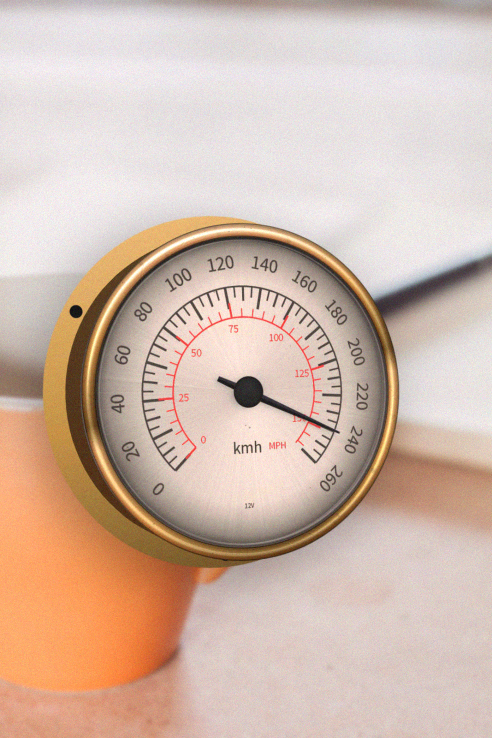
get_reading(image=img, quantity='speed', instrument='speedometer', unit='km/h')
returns 240 km/h
